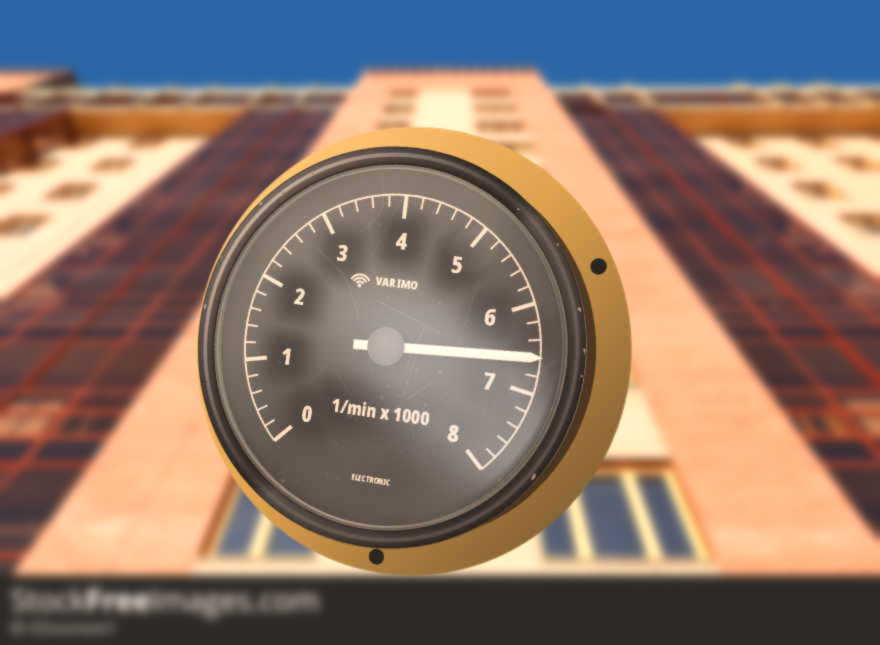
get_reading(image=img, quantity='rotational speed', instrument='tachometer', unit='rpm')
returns 6600 rpm
